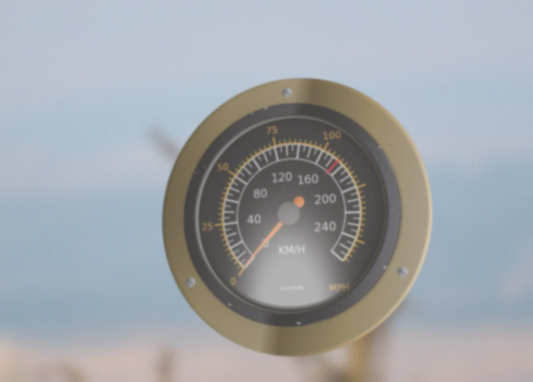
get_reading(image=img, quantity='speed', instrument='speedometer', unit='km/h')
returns 0 km/h
